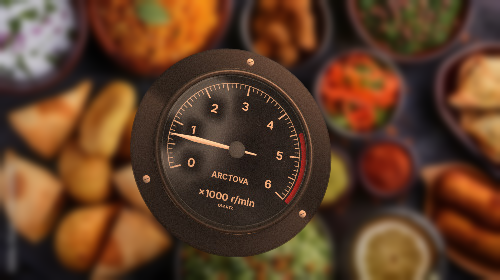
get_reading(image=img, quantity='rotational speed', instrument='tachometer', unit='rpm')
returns 700 rpm
